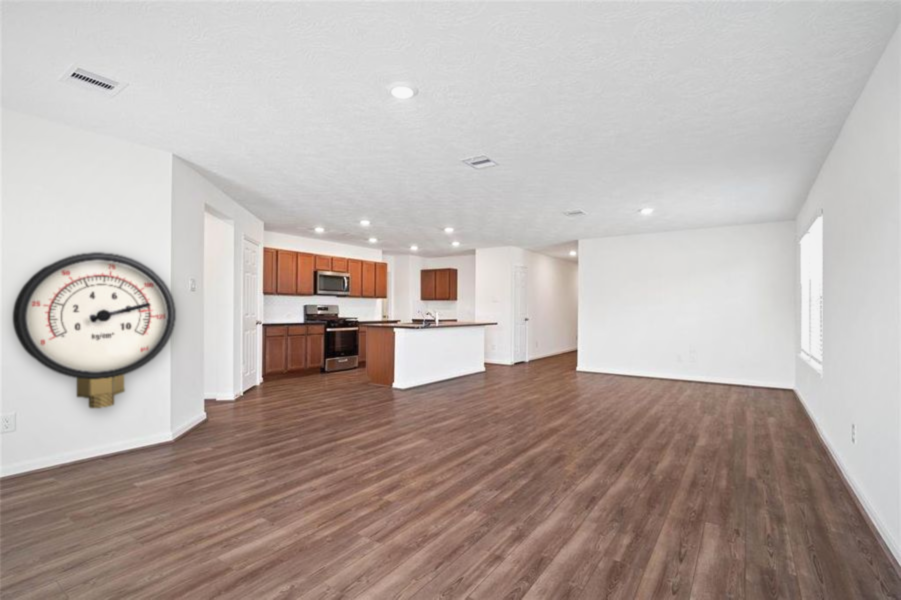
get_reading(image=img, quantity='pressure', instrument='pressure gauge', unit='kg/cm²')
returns 8 kg/cm²
